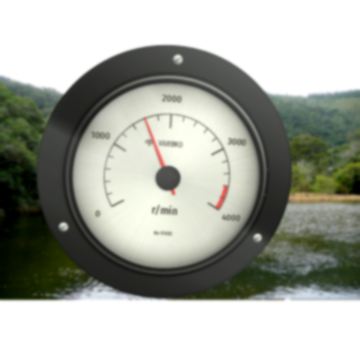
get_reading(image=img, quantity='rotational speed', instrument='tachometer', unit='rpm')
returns 1600 rpm
